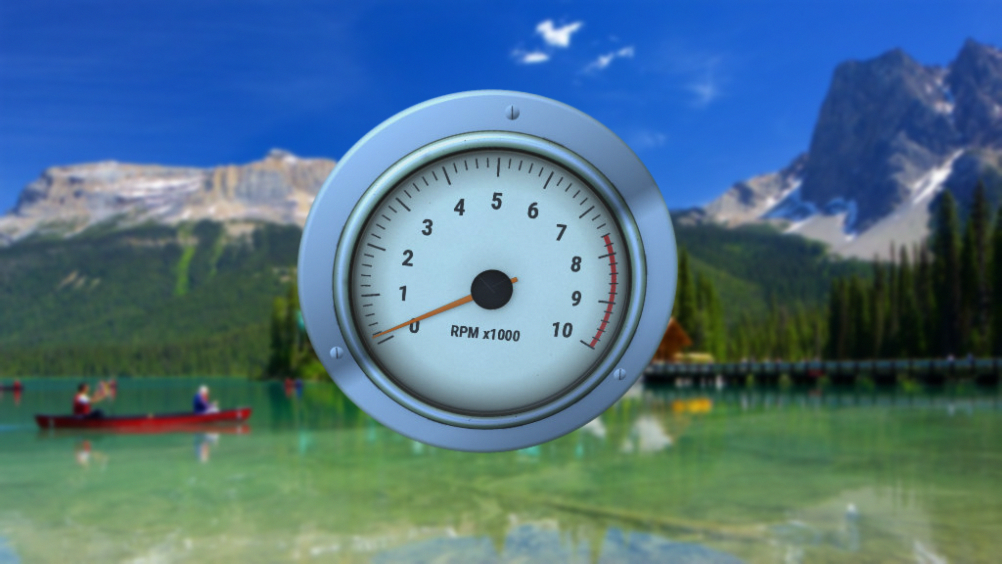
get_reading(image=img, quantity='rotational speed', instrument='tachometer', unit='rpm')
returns 200 rpm
